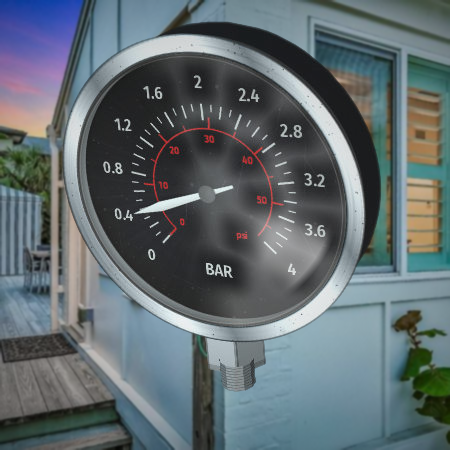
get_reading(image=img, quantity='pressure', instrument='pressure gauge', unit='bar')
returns 0.4 bar
